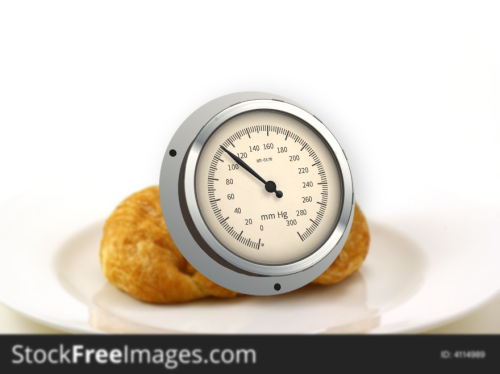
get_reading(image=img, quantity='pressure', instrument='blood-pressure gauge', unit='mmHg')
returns 110 mmHg
